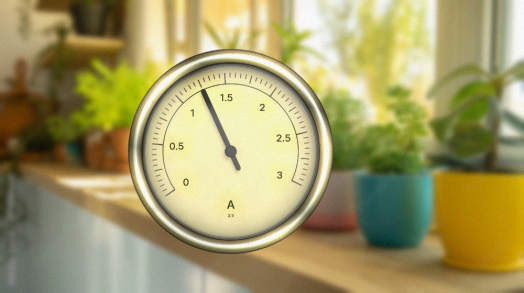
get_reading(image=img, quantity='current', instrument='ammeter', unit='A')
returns 1.25 A
